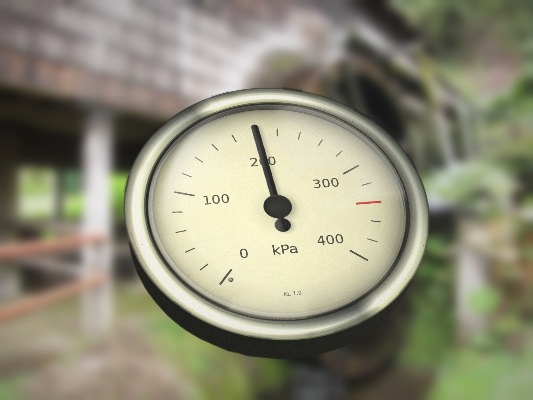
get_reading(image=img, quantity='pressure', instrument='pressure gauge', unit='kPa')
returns 200 kPa
